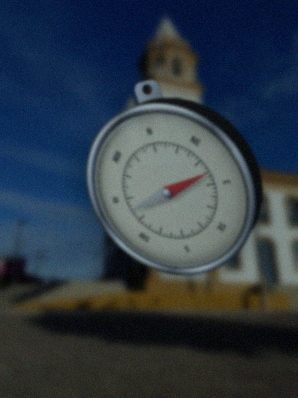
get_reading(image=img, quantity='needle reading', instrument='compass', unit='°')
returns 75 °
